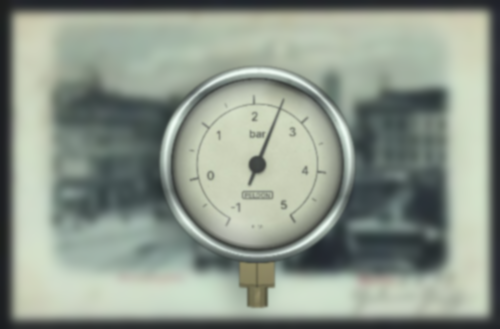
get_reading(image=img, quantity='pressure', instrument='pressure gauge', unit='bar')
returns 2.5 bar
